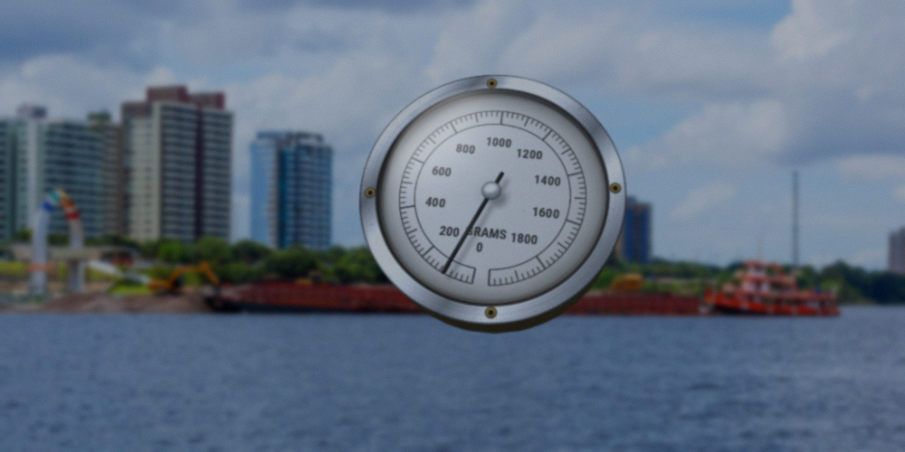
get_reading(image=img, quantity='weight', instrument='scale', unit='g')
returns 100 g
